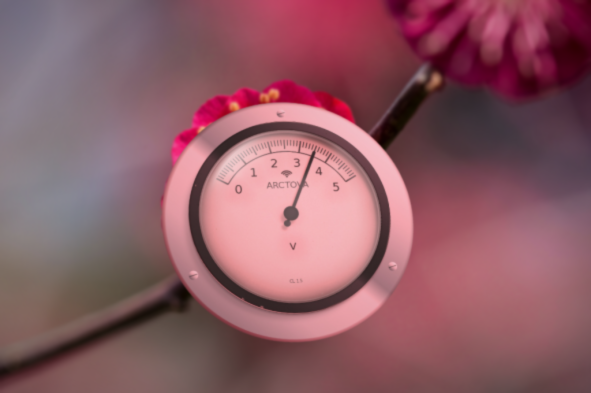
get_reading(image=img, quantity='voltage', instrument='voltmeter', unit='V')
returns 3.5 V
